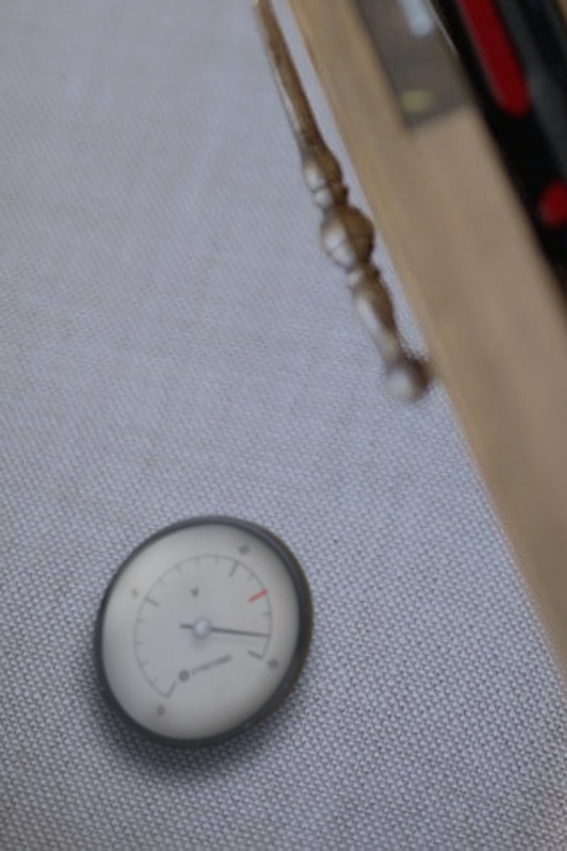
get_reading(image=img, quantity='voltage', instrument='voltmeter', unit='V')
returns 14 V
